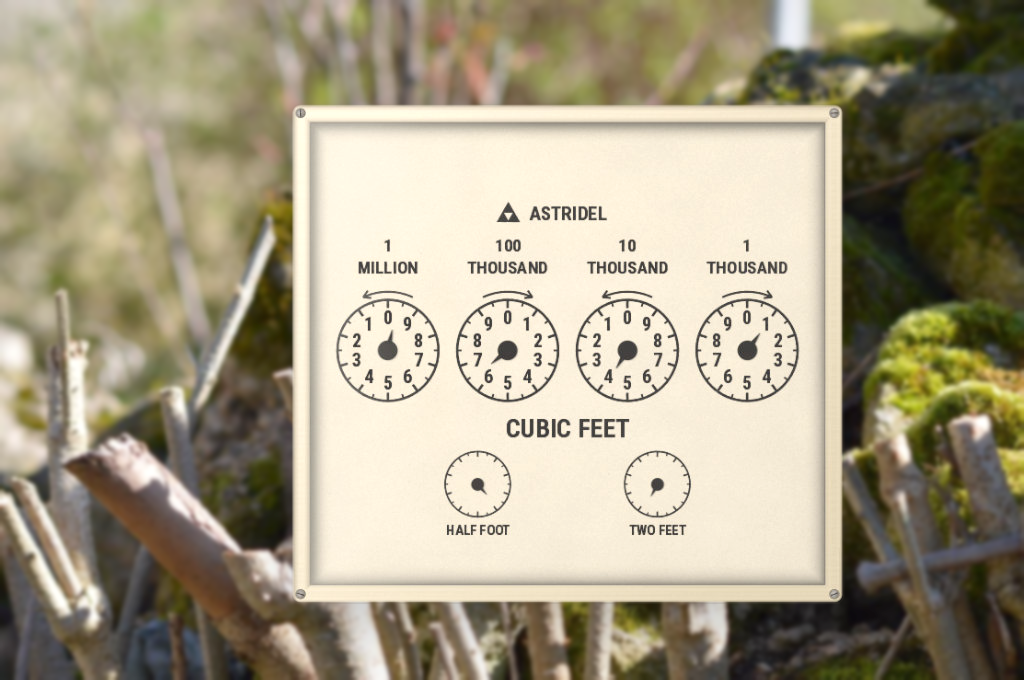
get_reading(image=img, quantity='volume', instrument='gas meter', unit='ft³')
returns 964100 ft³
